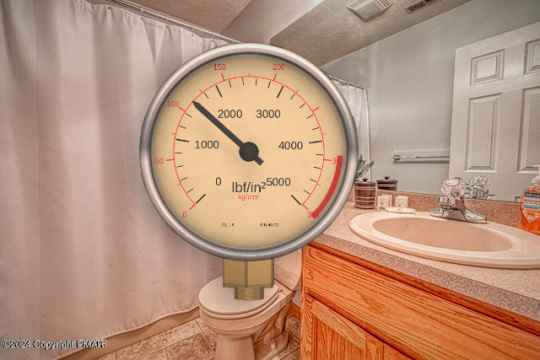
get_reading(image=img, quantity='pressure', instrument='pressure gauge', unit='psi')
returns 1600 psi
